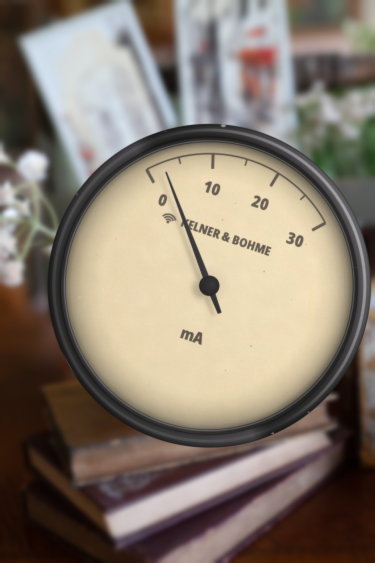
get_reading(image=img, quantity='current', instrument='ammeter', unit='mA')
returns 2.5 mA
